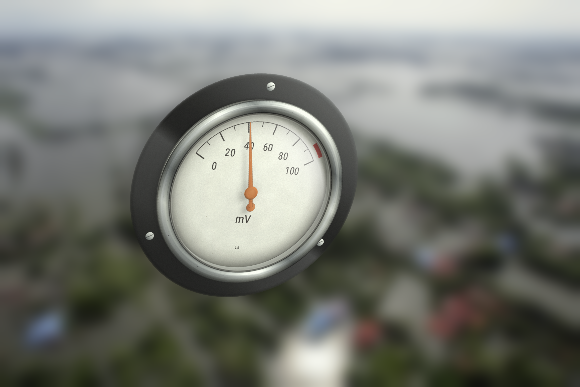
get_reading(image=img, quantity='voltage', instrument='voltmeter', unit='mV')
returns 40 mV
